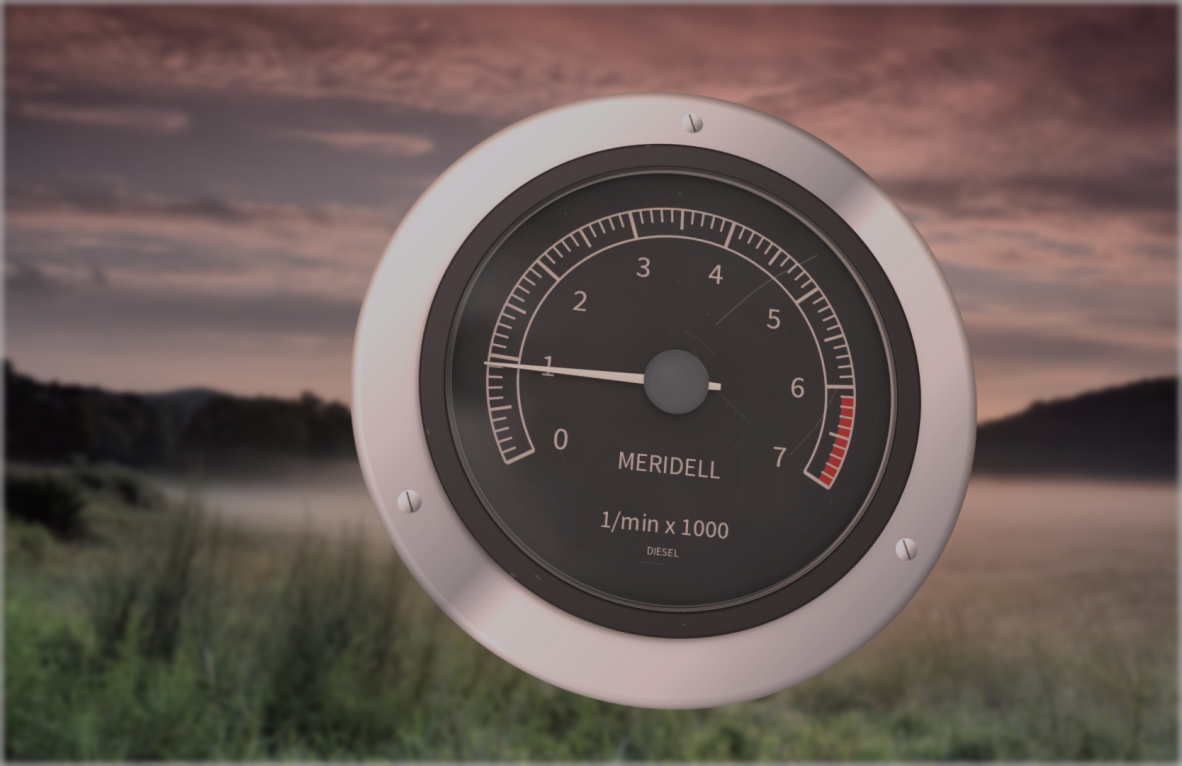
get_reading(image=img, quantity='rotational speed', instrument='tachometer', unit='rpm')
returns 900 rpm
